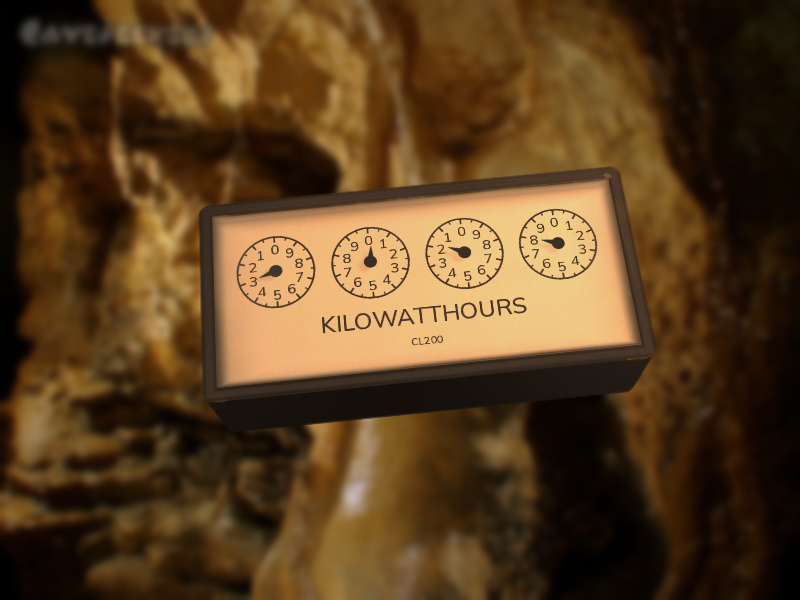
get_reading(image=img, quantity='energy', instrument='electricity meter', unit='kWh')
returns 3018 kWh
